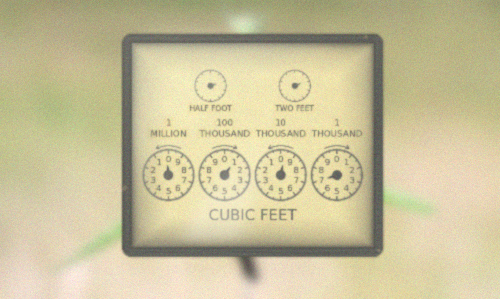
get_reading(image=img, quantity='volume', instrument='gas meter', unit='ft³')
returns 9700 ft³
